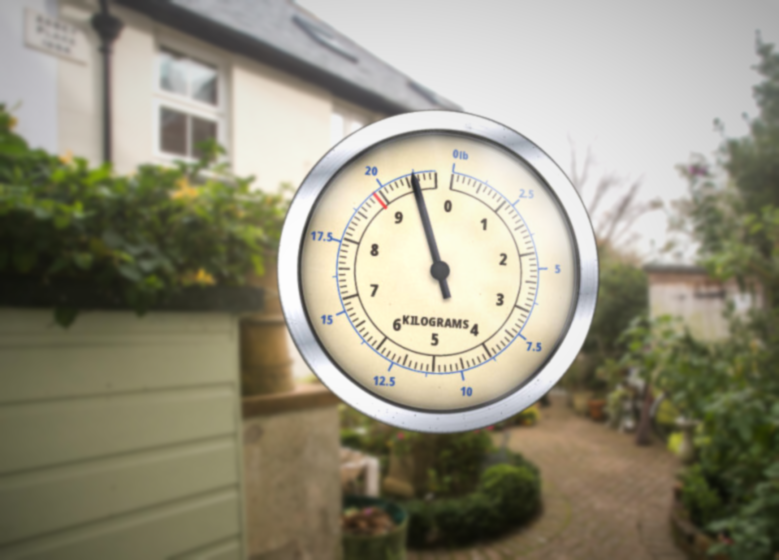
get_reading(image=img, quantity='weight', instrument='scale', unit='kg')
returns 9.6 kg
